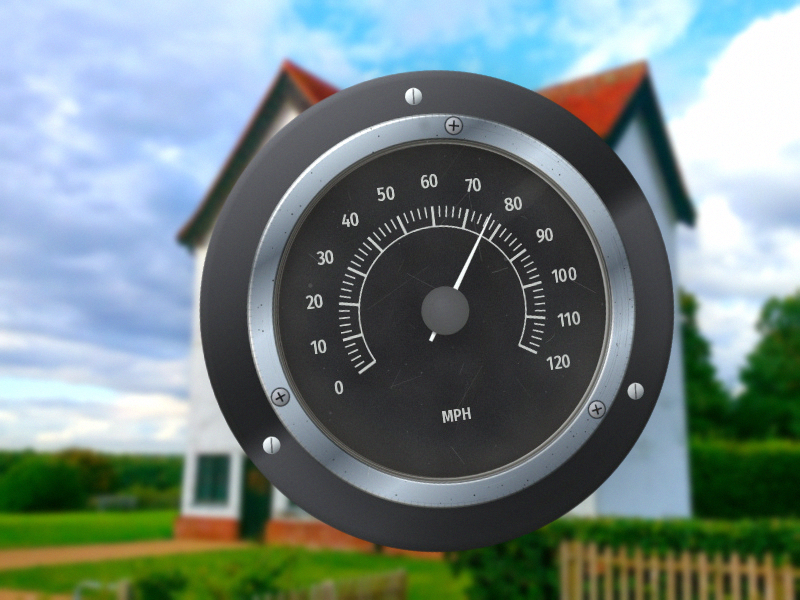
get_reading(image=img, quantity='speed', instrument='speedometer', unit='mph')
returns 76 mph
